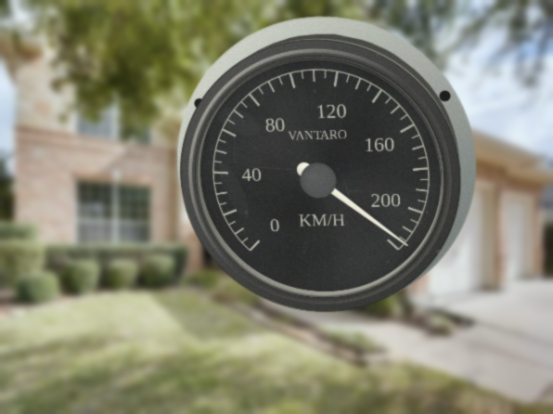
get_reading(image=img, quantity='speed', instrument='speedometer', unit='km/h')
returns 215 km/h
